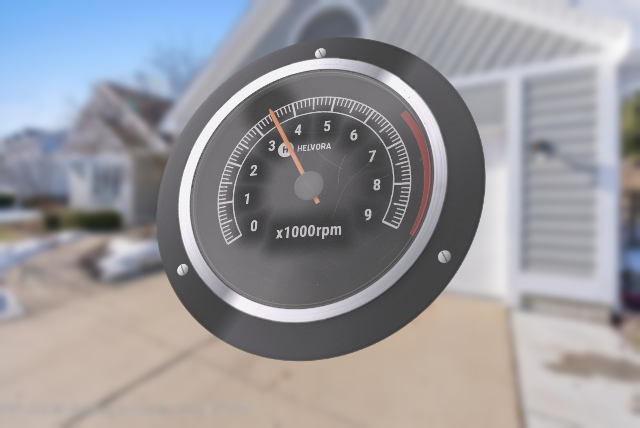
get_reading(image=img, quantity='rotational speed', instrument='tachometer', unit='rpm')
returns 3500 rpm
